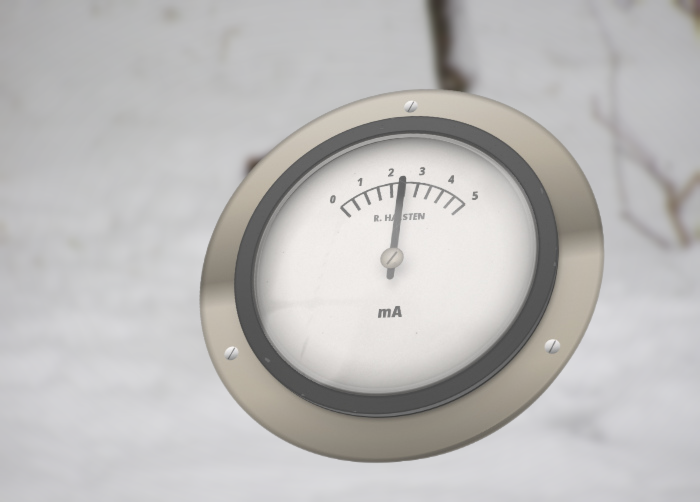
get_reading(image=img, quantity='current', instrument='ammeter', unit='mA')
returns 2.5 mA
